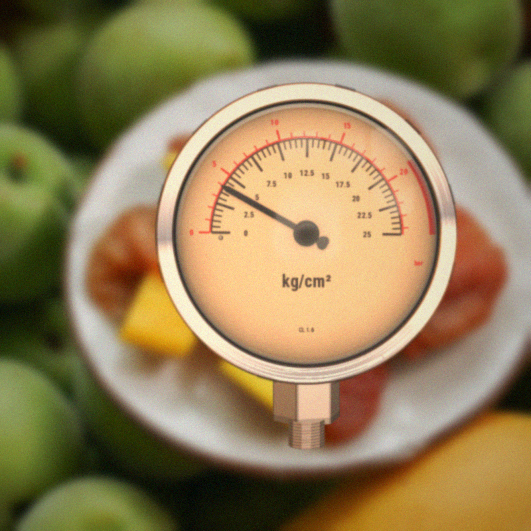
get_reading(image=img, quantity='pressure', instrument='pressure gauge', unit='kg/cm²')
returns 4 kg/cm²
